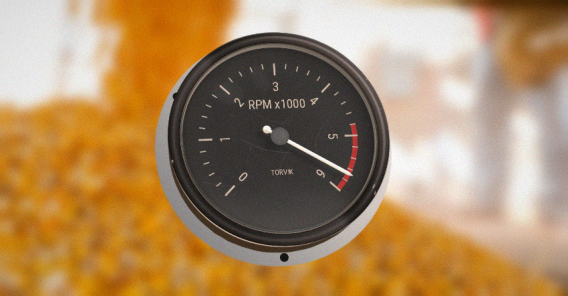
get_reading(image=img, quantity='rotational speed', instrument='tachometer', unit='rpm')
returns 5700 rpm
